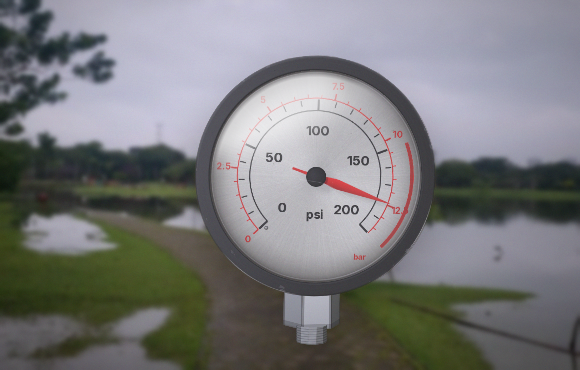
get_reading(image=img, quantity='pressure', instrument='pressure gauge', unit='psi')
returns 180 psi
